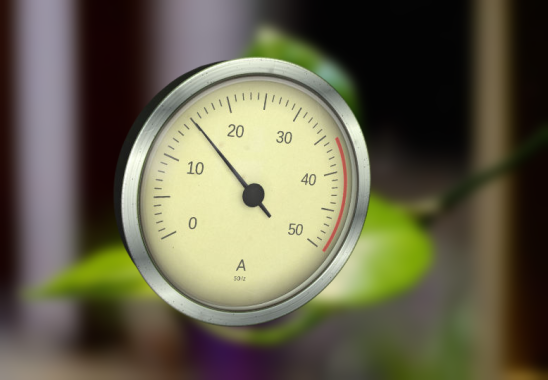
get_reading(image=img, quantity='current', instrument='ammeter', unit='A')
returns 15 A
